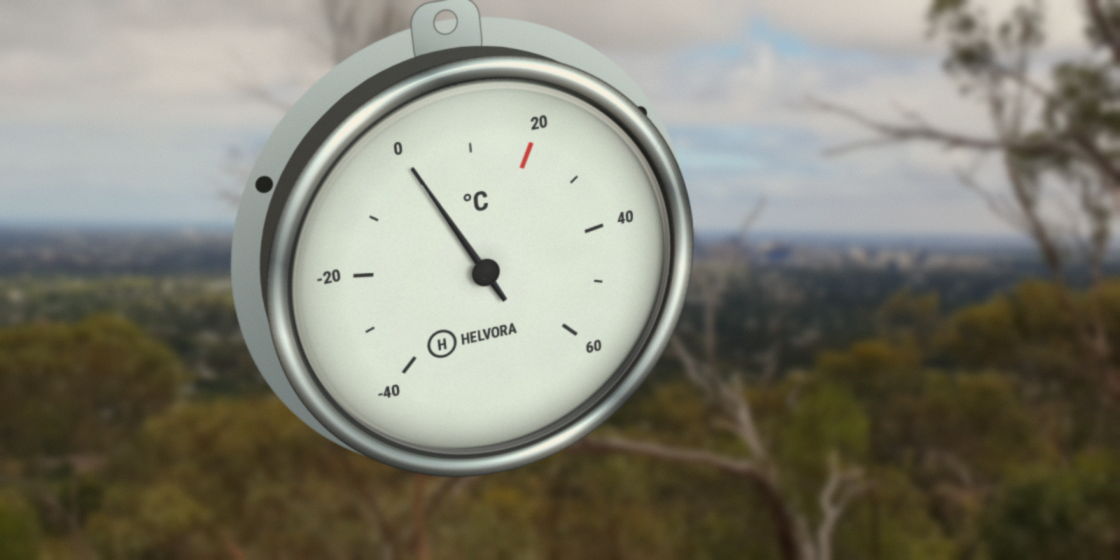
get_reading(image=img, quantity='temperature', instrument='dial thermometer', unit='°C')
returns 0 °C
